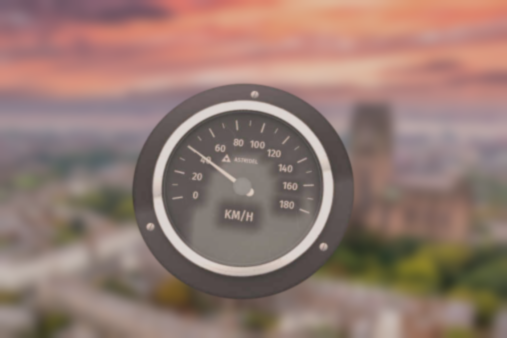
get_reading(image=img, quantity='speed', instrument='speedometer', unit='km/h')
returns 40 km/h
